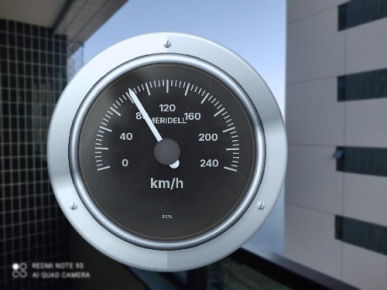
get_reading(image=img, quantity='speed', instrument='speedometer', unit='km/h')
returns 84 km/h
